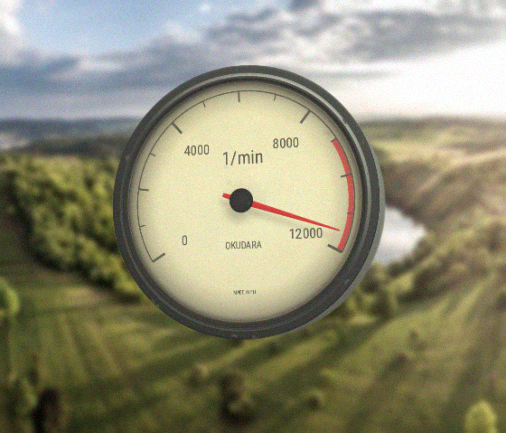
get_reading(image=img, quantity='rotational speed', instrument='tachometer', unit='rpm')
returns 11500 rpm
